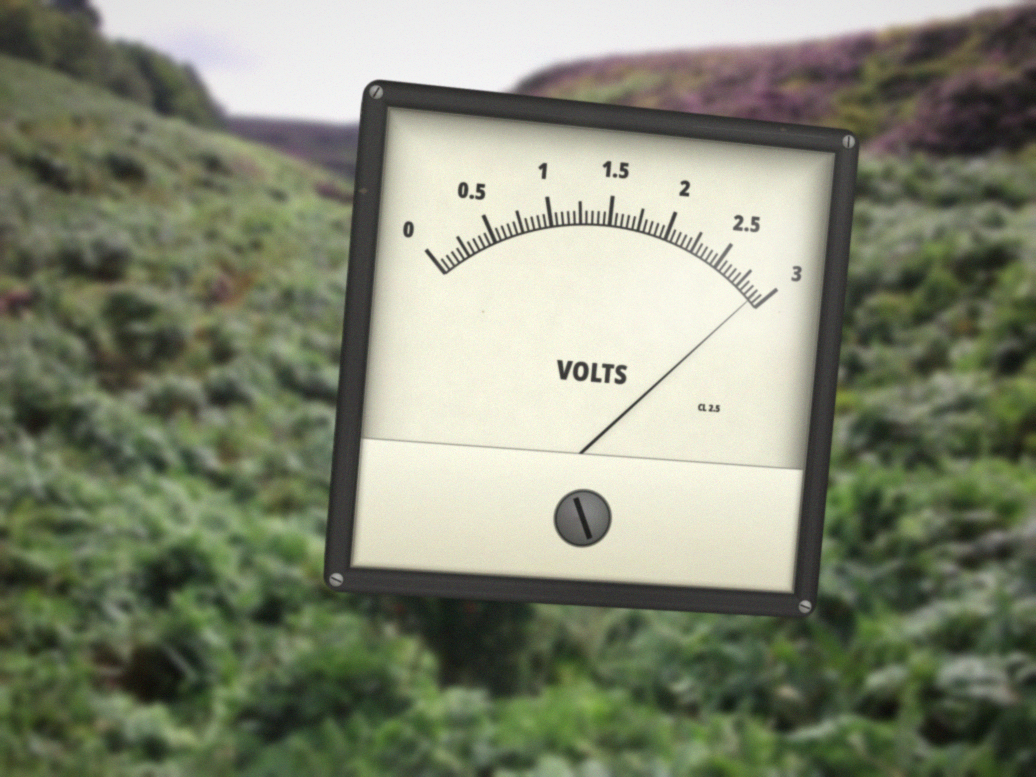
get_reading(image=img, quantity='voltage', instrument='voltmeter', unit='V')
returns 2.9 V
